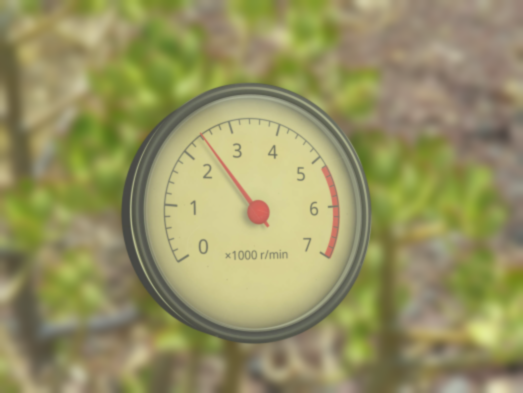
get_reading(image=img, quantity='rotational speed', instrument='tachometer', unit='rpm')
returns 2400 rpm
